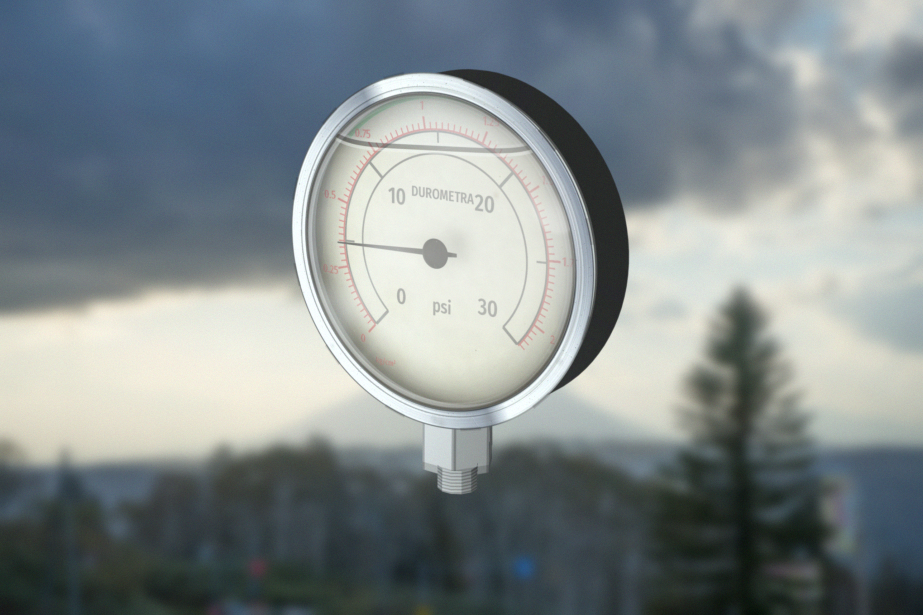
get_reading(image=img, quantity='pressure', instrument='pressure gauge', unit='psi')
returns 5 psi
